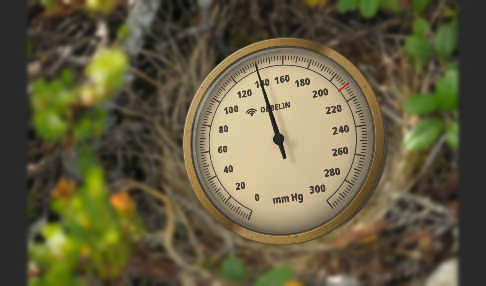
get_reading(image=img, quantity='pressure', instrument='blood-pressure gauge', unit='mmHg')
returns 140 mmHg
